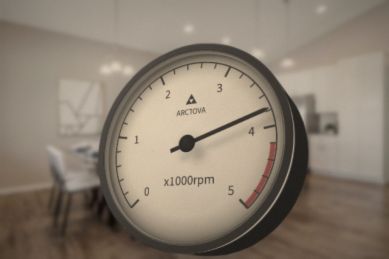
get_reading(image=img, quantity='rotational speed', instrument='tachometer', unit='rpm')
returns 3800 rpm
